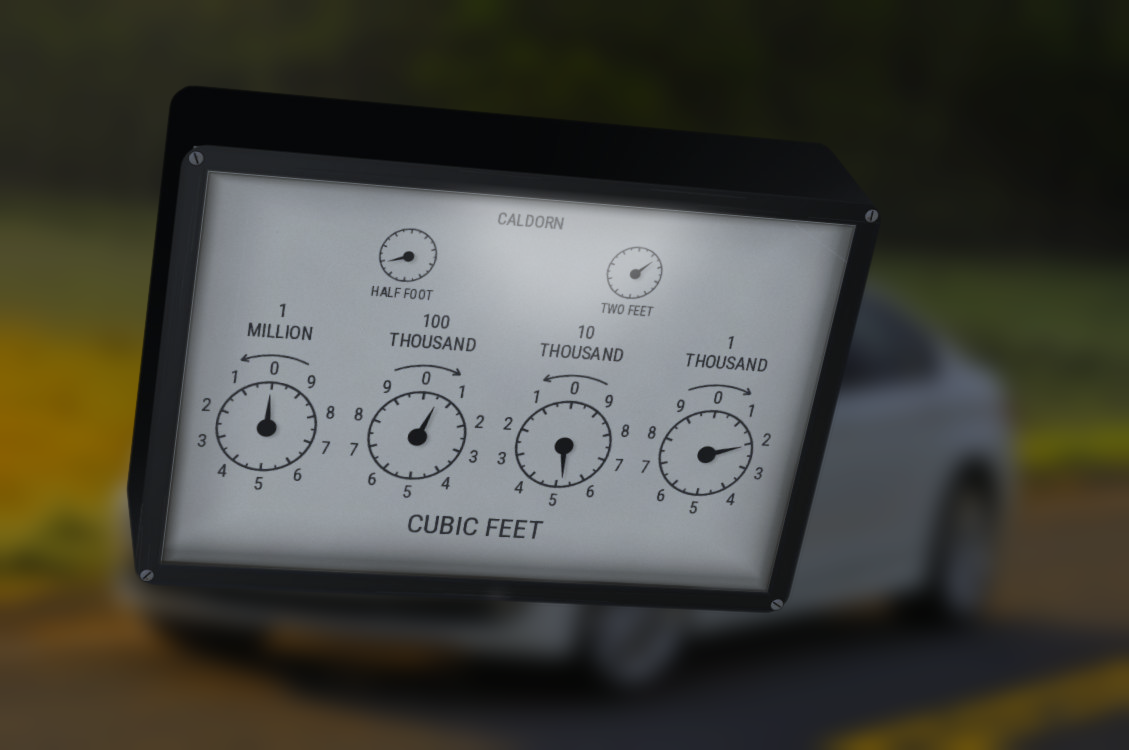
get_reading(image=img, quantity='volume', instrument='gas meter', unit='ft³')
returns 5200 ft³
